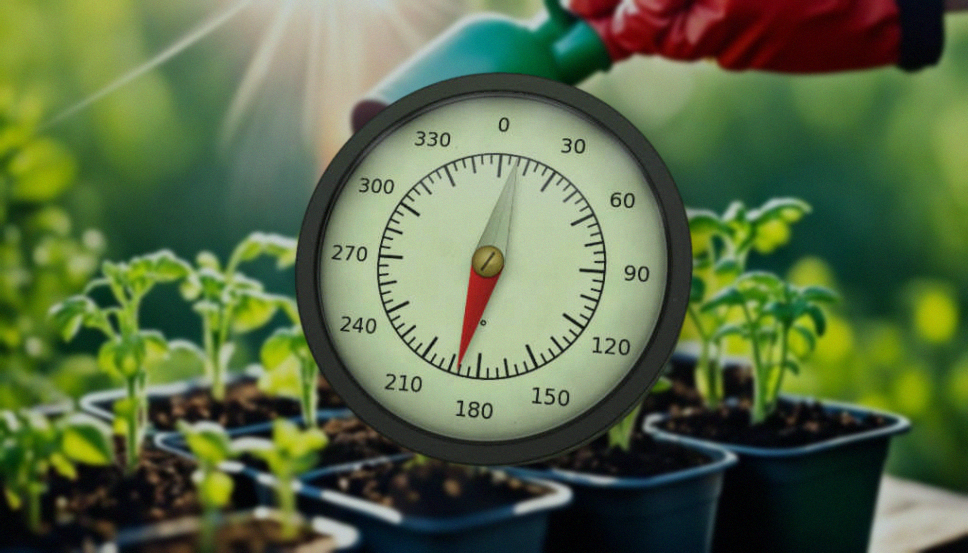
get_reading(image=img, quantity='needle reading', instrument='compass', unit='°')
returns 190 °
